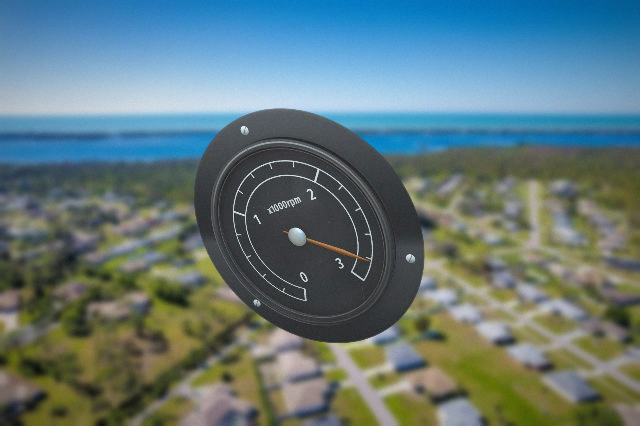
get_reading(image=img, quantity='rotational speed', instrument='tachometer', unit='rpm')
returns 2800 rpm
